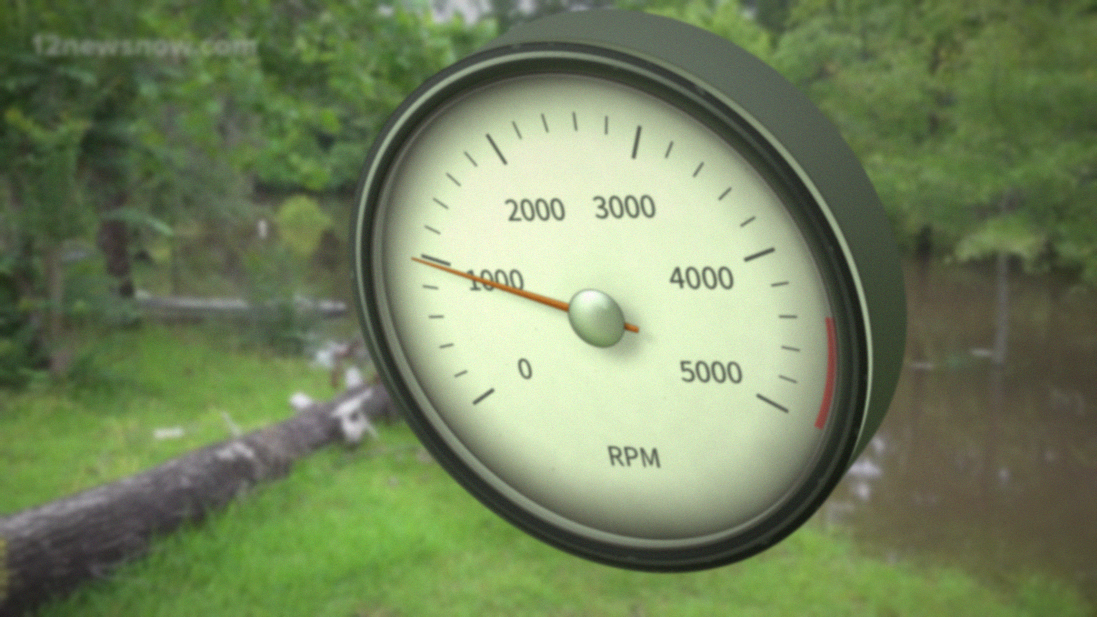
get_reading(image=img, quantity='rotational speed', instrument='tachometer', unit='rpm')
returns 1000 rpm
